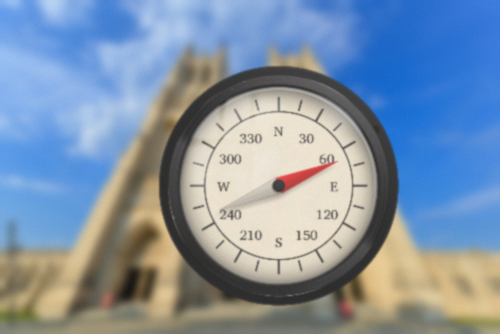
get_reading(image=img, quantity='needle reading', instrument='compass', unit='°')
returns 67.5 °
